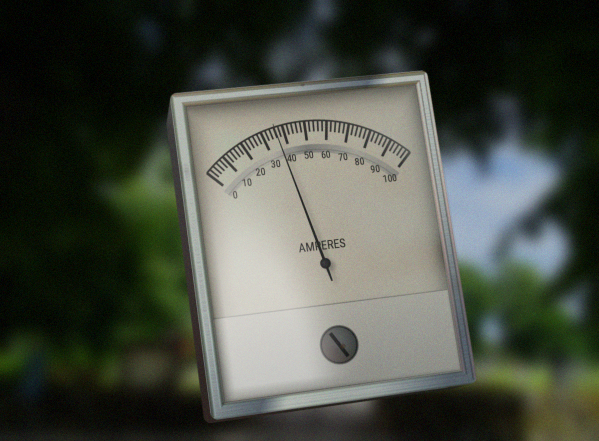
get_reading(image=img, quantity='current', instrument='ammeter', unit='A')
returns 36 A
